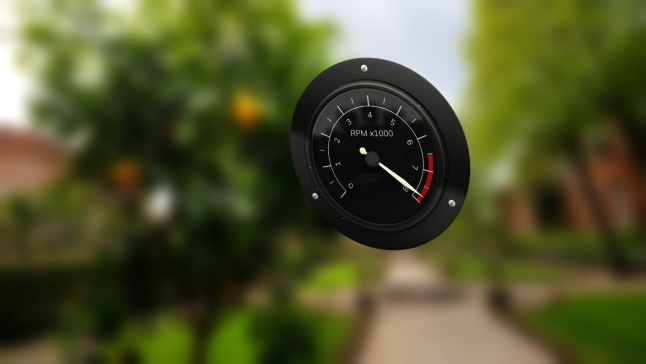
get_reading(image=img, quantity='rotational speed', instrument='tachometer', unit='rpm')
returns 7750 rpm
